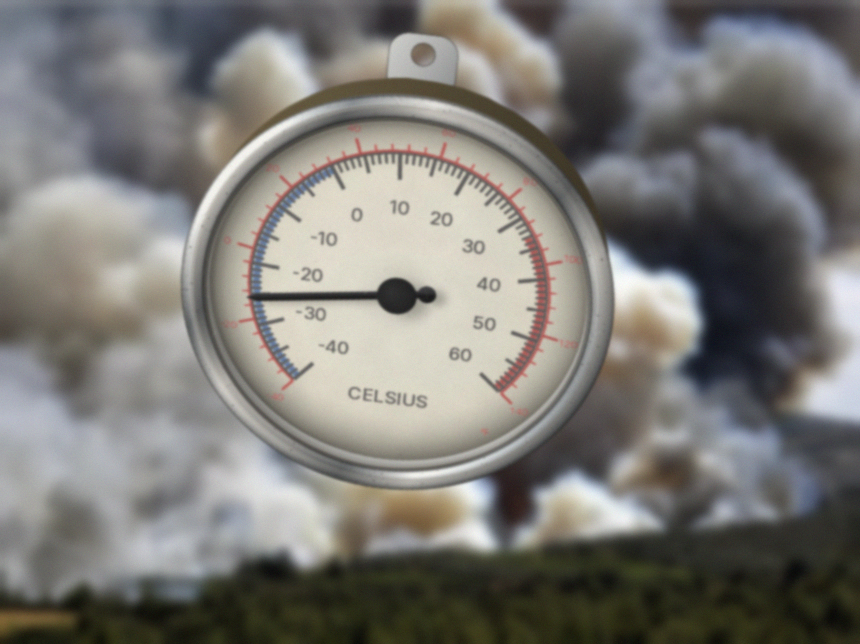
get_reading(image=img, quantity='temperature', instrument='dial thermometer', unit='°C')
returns -25 °C
